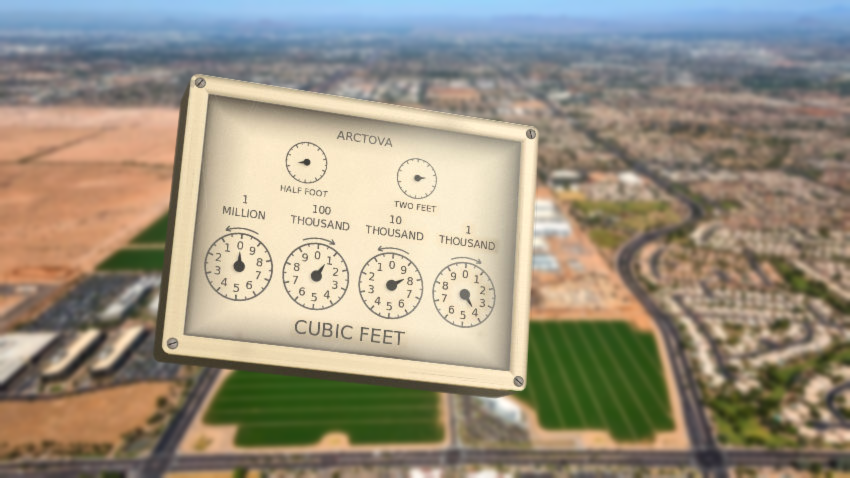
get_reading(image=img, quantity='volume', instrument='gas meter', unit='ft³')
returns 8400 ft³
